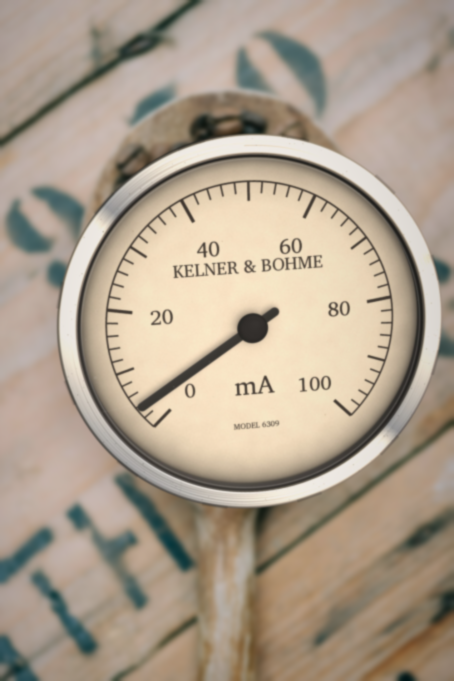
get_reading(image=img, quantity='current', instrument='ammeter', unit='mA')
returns 4 mA
